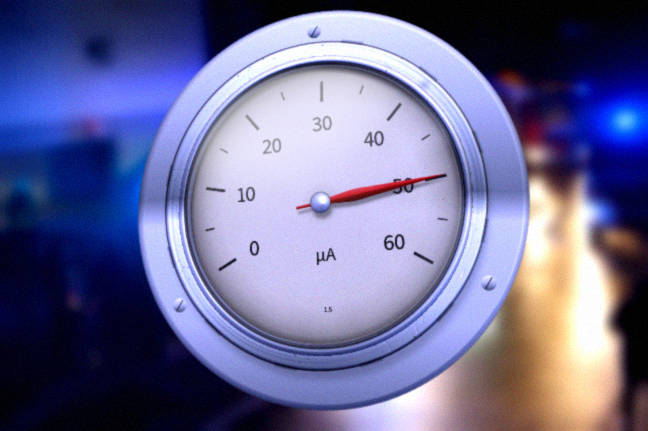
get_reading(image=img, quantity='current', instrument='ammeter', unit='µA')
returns 50 µA
